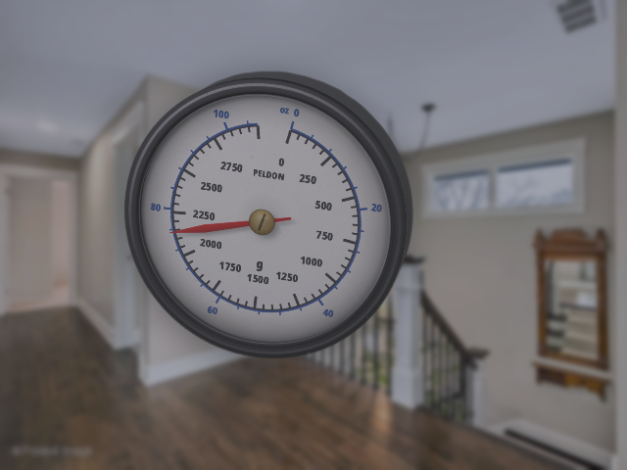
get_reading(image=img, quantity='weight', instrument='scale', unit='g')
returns 2150 g
